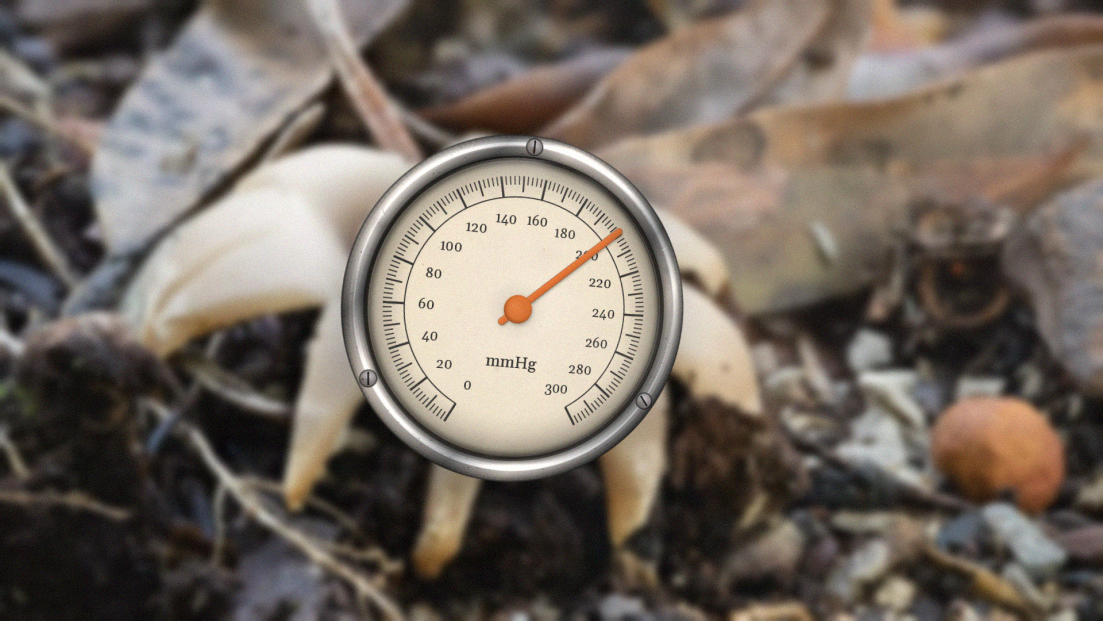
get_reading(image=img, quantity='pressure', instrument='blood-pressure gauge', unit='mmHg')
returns 200 mmHg
